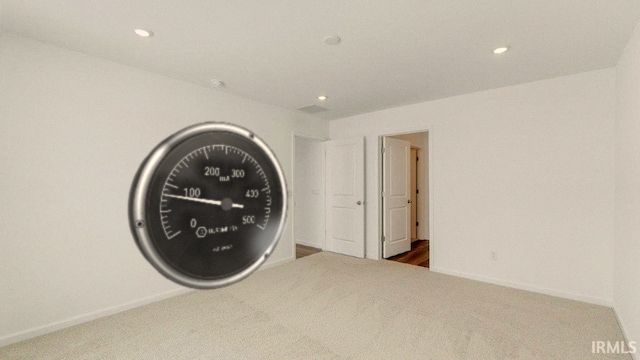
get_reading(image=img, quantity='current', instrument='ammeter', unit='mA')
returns 80 mA
